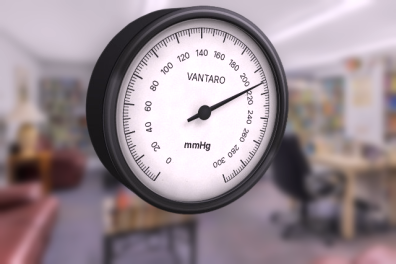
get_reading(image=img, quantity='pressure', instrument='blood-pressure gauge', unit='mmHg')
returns 210 mmHg
